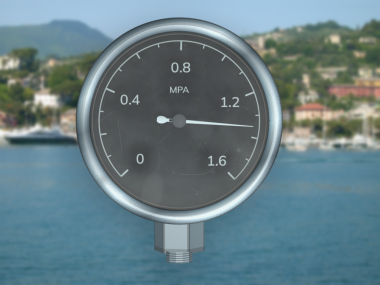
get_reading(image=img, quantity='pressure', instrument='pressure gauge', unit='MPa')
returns 1.35 MPa
